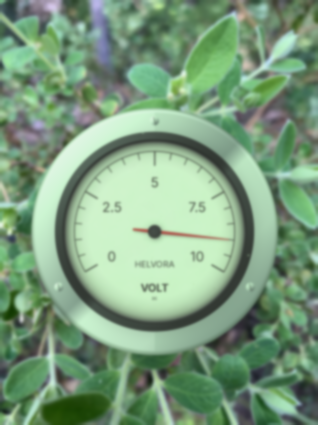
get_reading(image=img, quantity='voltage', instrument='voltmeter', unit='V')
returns 9 V
